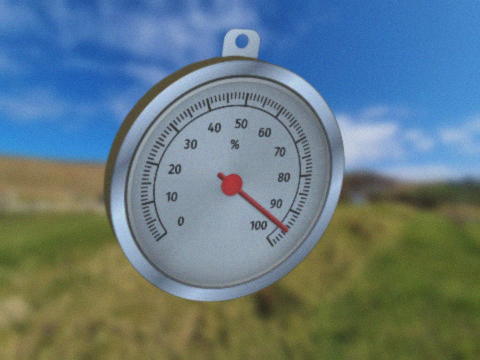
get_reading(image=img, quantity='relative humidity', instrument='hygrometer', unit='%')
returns 95 %
